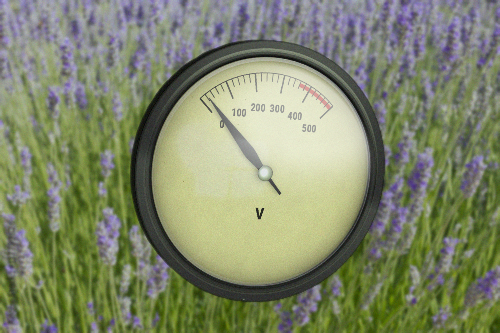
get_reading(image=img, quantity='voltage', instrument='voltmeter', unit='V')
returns 20 V
